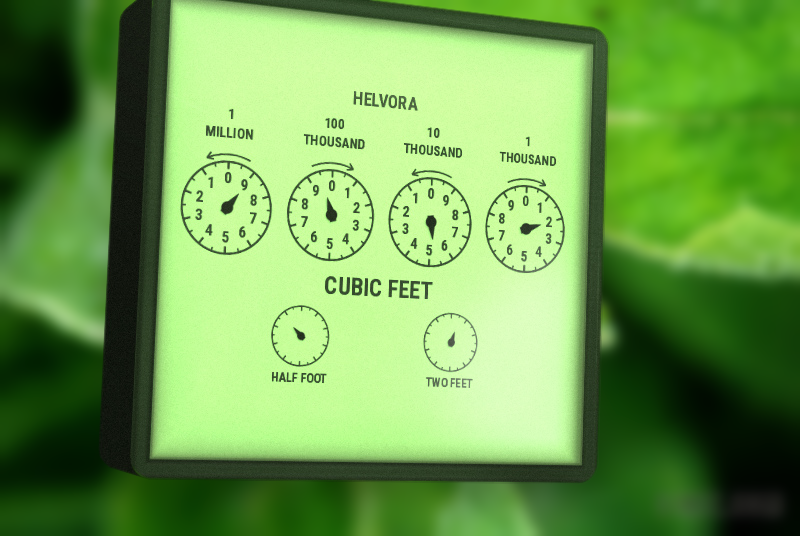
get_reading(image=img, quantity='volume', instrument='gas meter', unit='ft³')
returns 895200 ft³
